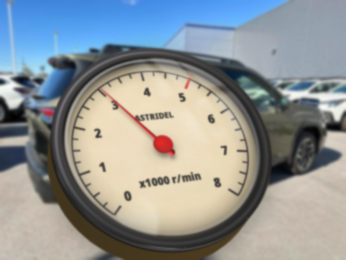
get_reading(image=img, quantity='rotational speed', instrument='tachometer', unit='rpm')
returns 3000 rpm
